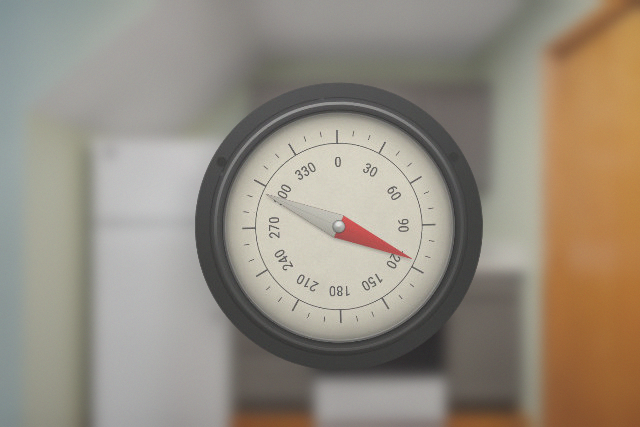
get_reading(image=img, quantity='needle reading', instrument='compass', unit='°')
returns 115 °
